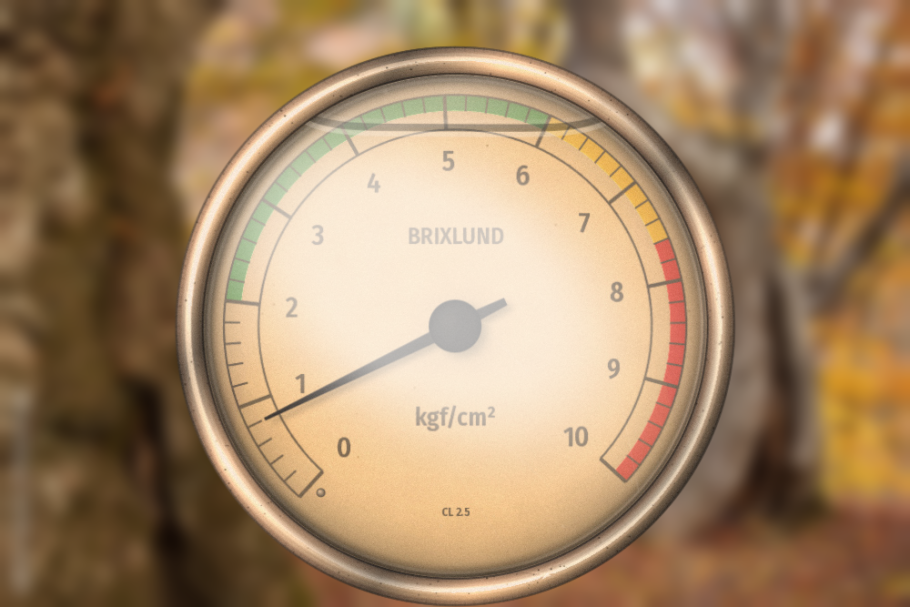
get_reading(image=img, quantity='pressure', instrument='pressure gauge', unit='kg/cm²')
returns 0.8 kg/cm²
